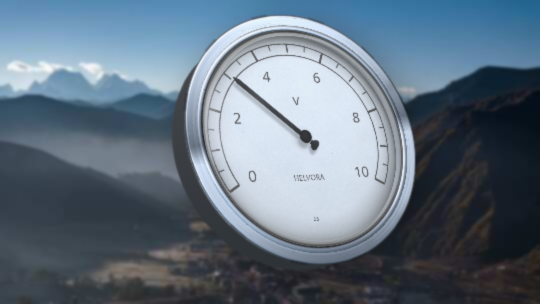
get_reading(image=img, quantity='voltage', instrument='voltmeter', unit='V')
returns 3 V
